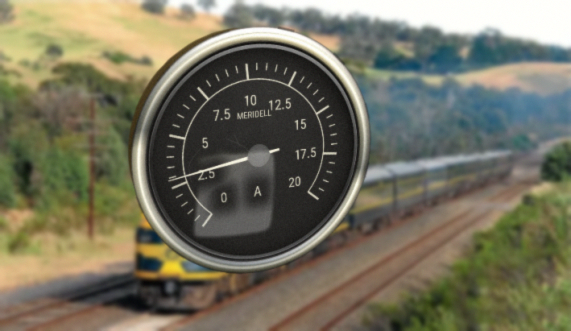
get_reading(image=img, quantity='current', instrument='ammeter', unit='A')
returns 3 A
